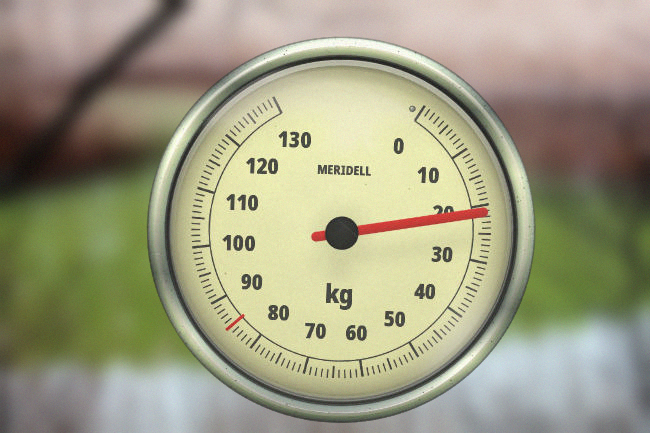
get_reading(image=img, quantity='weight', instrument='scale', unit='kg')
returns 21 kg
